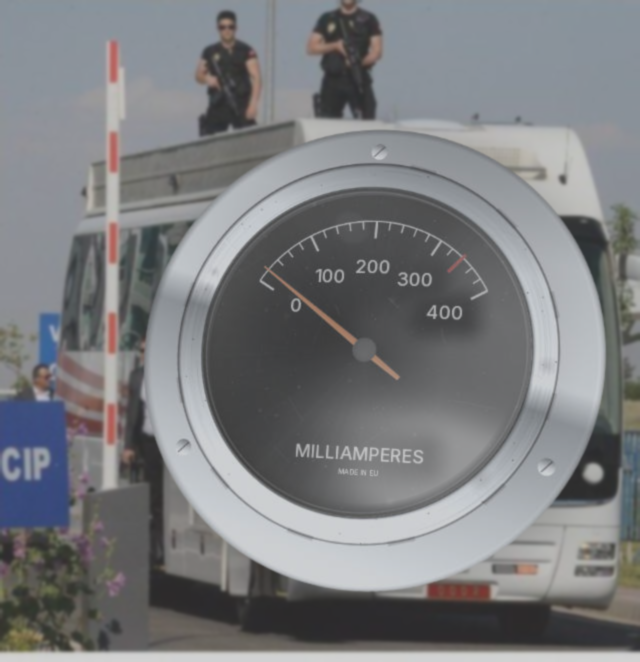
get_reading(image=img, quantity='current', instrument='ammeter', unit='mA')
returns 20 mA
